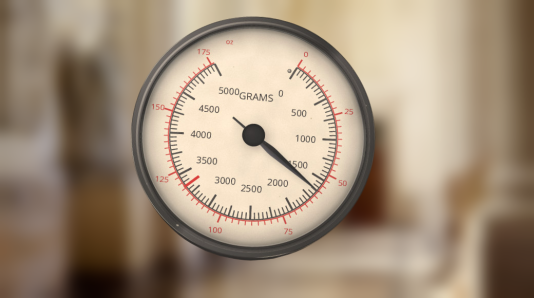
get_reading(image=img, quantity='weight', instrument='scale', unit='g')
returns 1650 g
